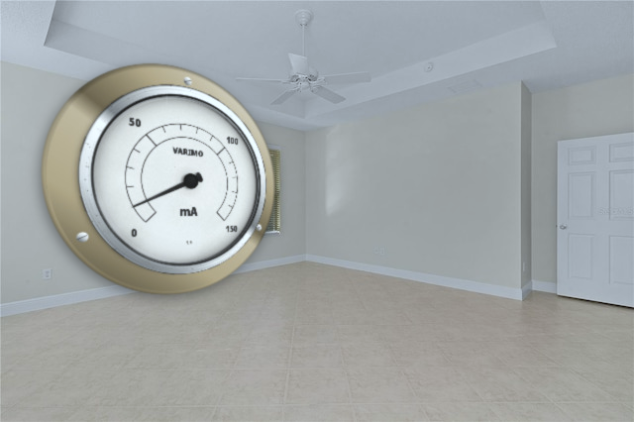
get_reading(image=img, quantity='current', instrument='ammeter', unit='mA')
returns 10 mA
